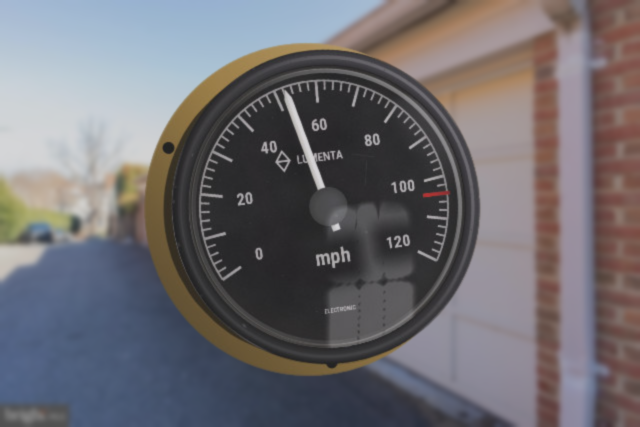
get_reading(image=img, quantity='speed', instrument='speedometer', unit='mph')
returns 52 mph
